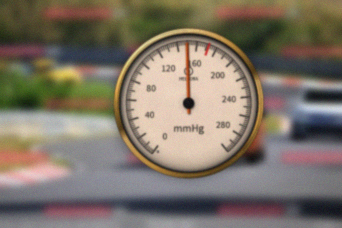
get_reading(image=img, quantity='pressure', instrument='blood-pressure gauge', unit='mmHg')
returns 150 mmHg
